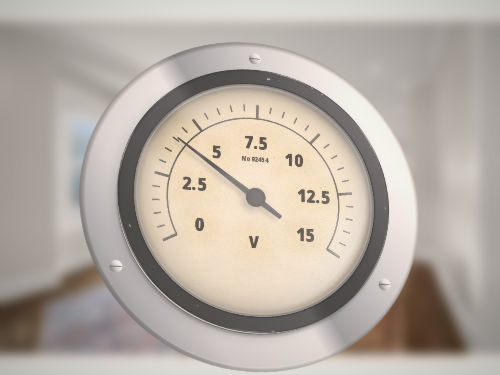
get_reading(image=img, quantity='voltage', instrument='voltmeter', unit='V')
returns 4 V
